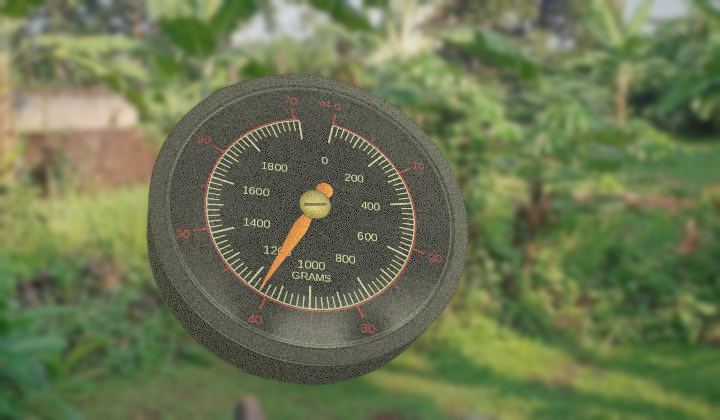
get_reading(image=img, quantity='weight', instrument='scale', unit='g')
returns 1160 g
